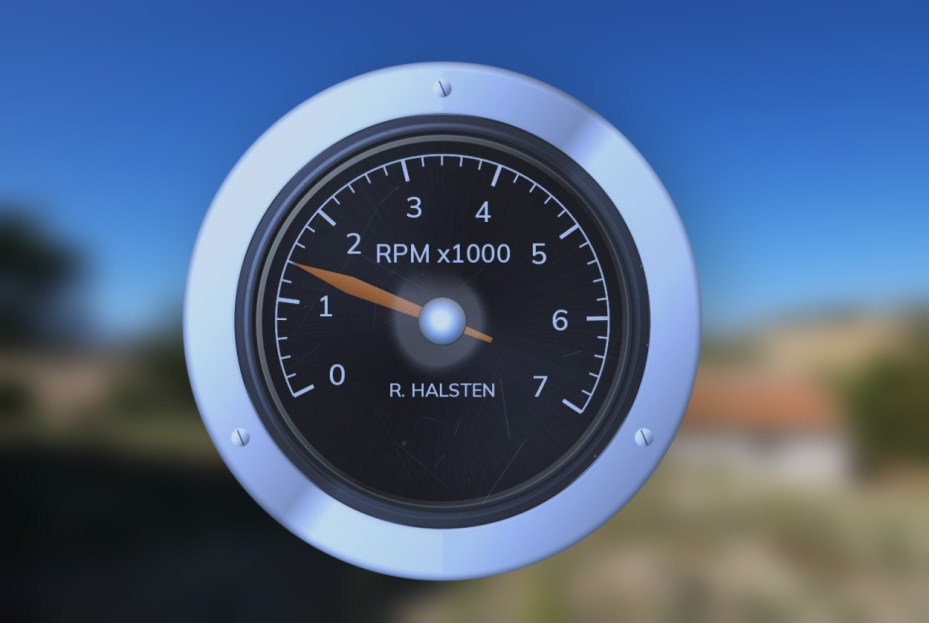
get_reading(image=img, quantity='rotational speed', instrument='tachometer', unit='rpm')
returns 1400 rpm
